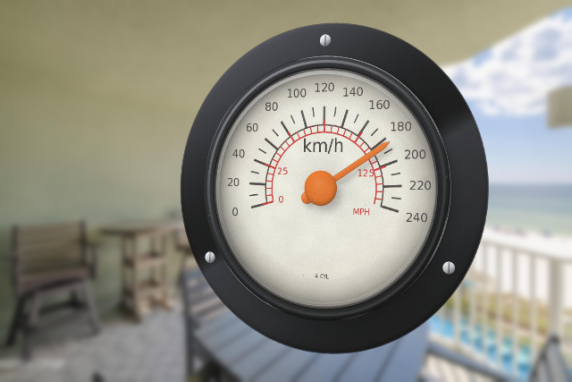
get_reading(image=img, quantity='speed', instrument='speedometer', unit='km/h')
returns 185 km/h
